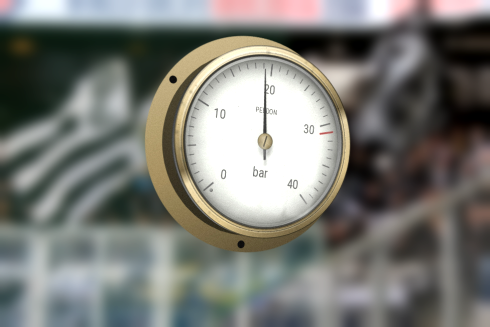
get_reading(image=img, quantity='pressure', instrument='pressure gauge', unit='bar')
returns 19 bar
